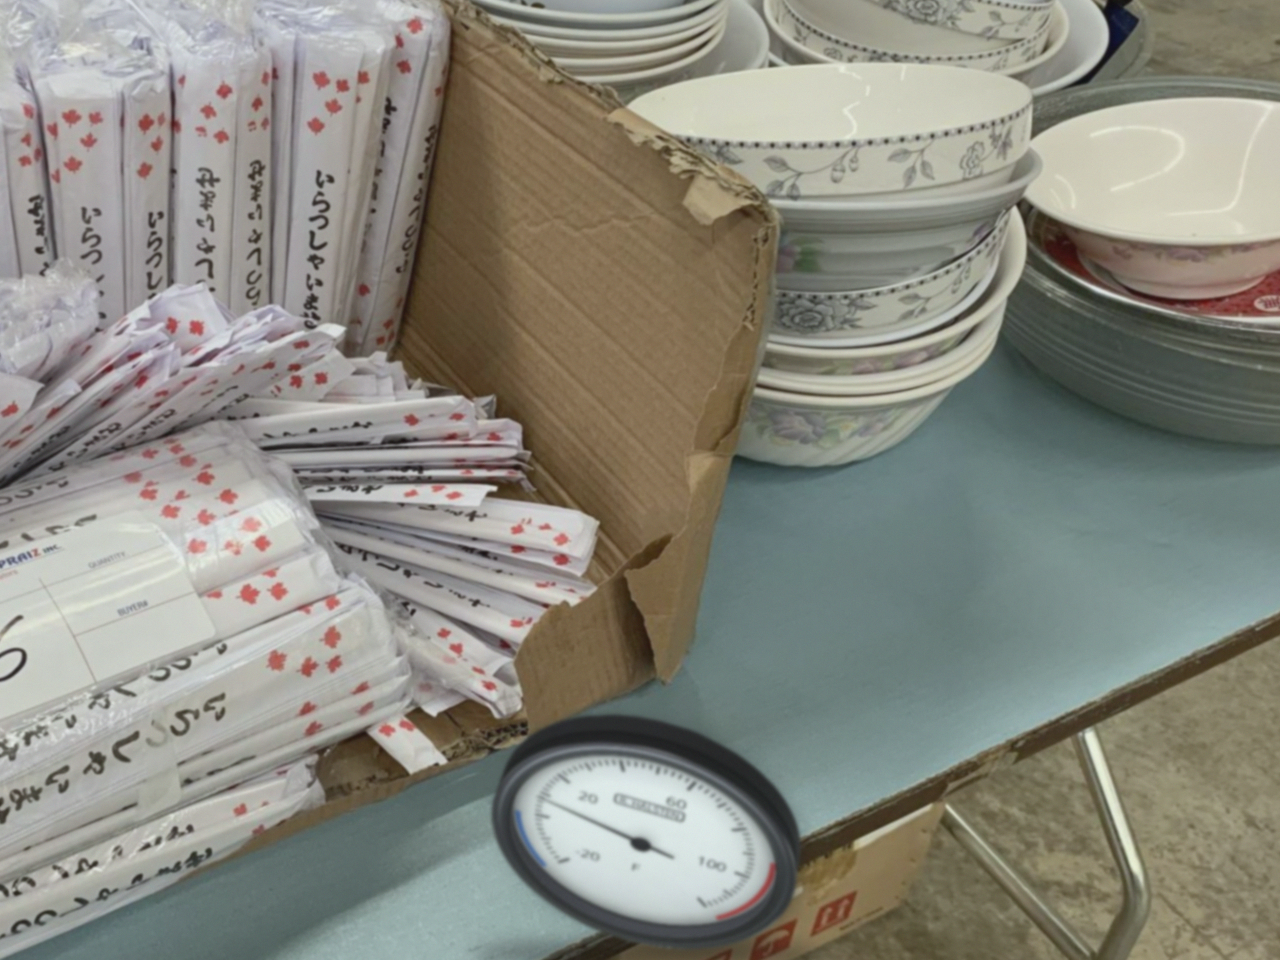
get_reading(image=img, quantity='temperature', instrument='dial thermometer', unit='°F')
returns 10 °F
